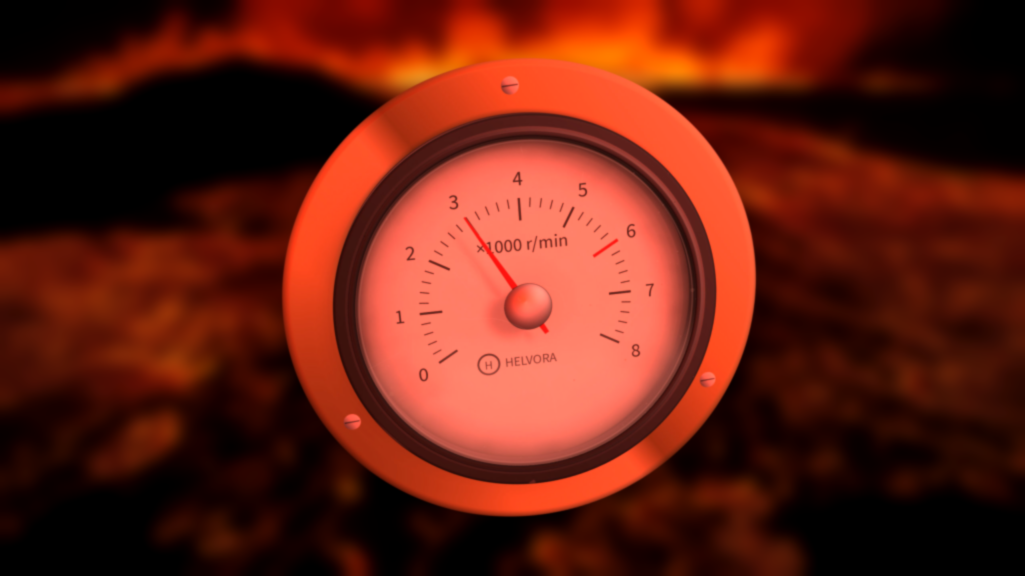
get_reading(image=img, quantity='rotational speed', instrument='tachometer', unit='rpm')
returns 3000 rpm
